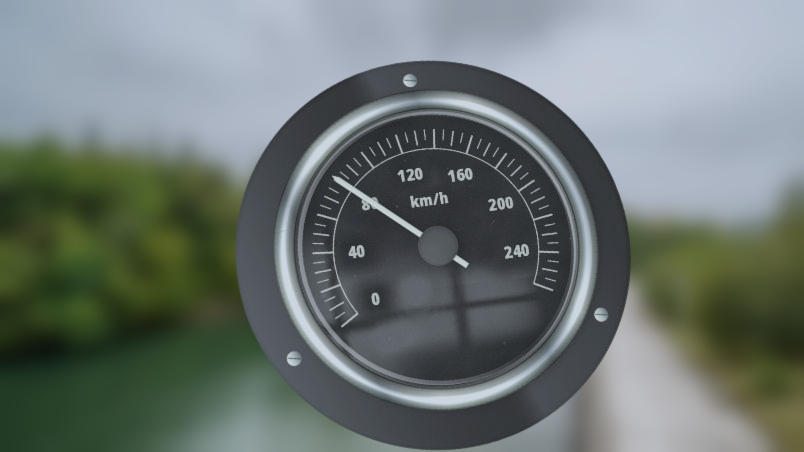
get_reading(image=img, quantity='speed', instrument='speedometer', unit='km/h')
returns 80 km/h
